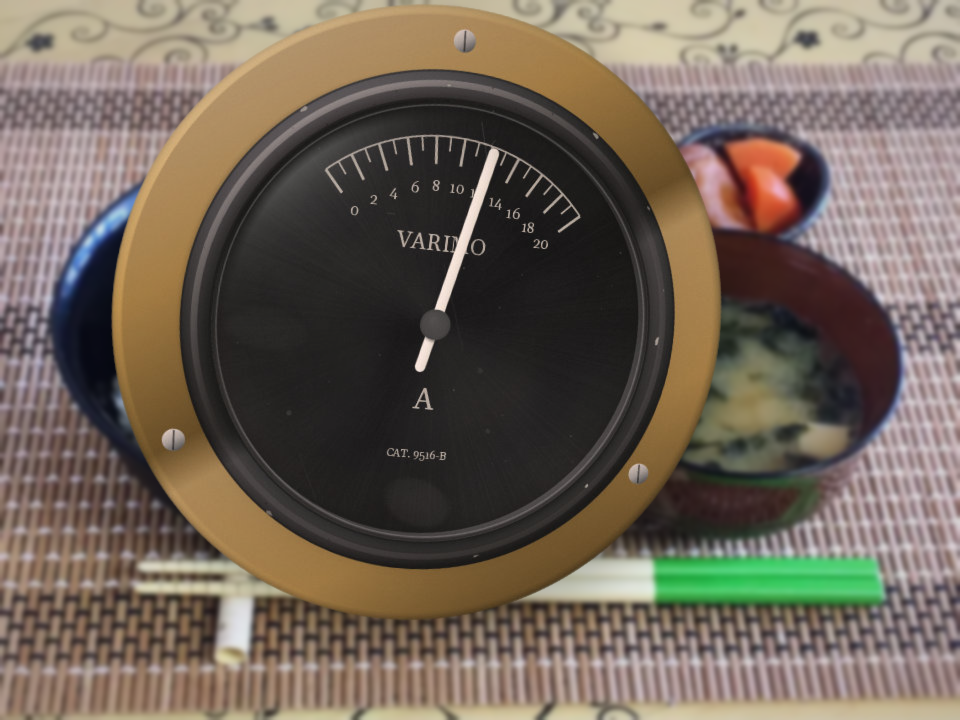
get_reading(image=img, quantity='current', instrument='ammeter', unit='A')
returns 12 A
